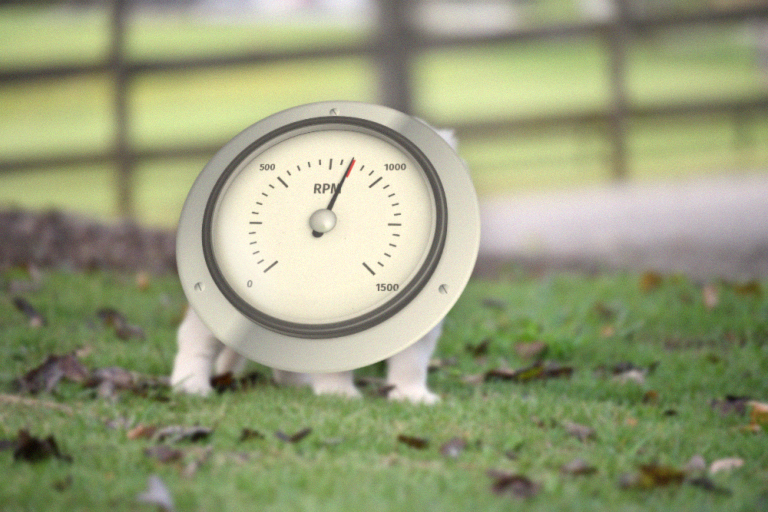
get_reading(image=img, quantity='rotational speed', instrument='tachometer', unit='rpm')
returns 850 rpm
